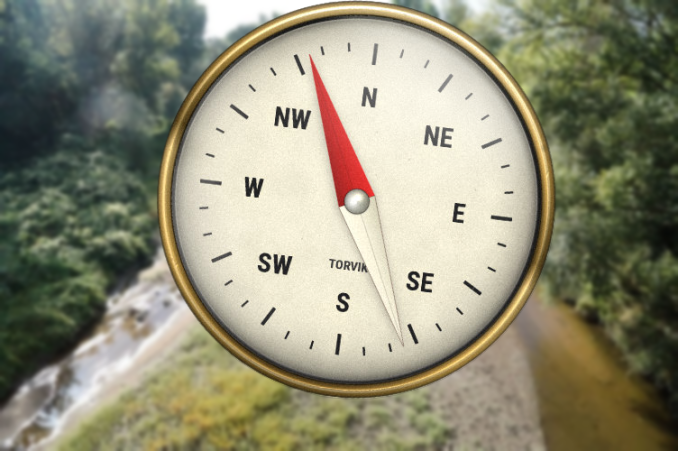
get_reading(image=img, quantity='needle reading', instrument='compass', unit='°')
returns 335 °
